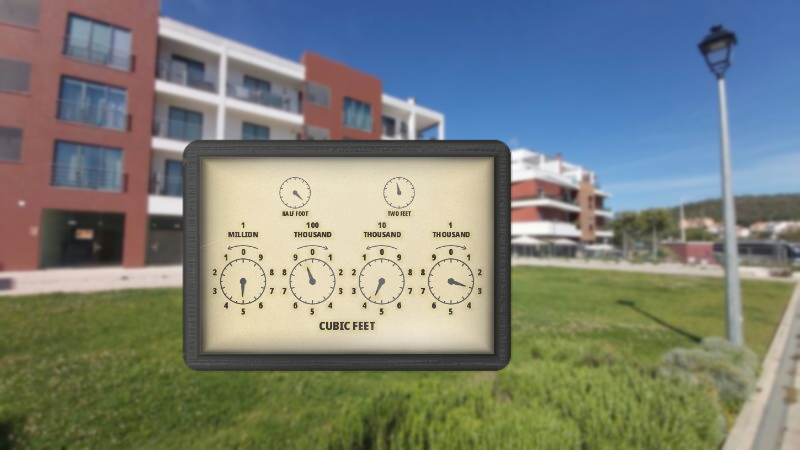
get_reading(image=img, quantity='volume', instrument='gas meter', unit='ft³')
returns 494300 ft³
